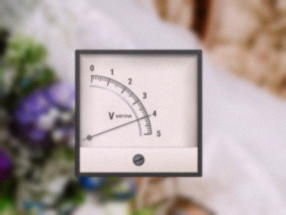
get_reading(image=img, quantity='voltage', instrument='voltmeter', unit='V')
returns 4 V
